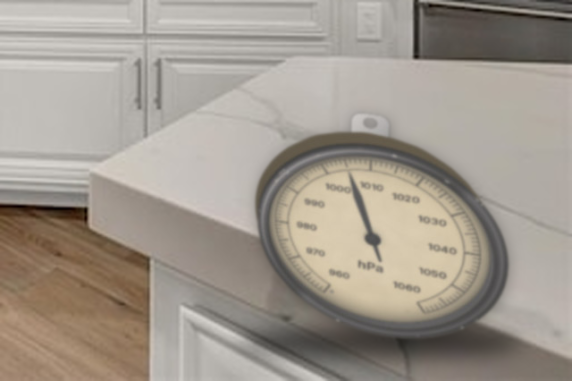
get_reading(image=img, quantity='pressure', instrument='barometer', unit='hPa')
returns 1005 hPa
